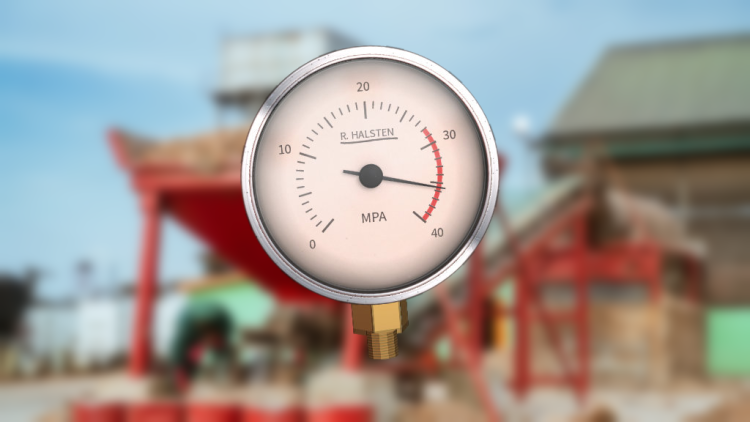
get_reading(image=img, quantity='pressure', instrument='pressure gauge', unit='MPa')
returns 35.5 MPa
